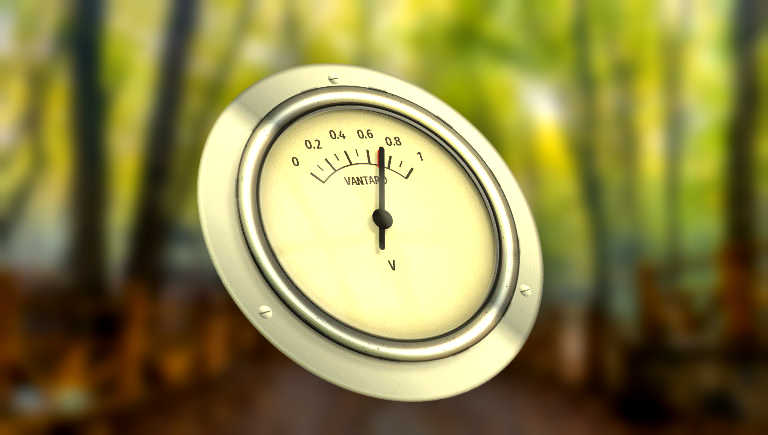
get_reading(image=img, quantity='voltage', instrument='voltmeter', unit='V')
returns 0.7 V
